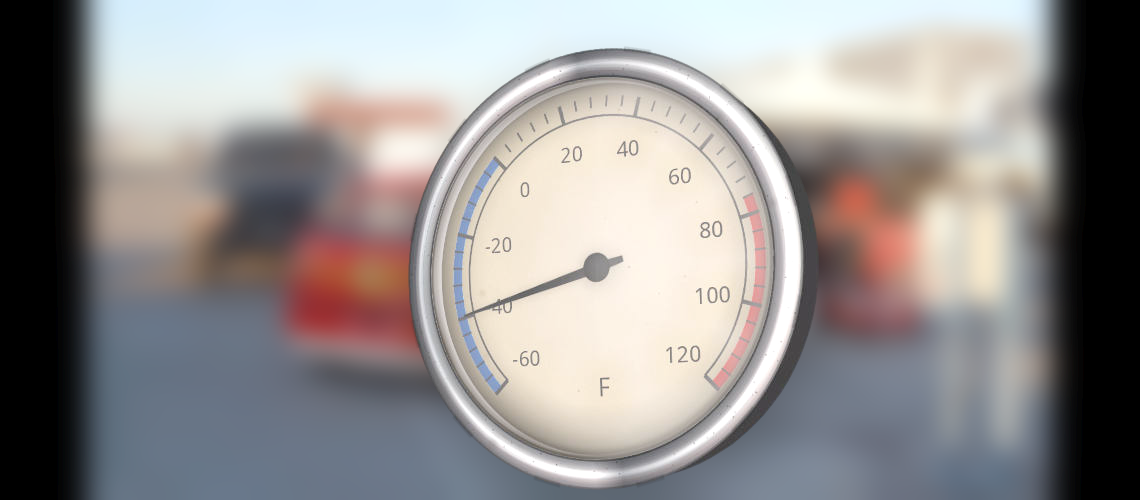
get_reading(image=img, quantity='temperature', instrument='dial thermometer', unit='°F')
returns -40 °F
